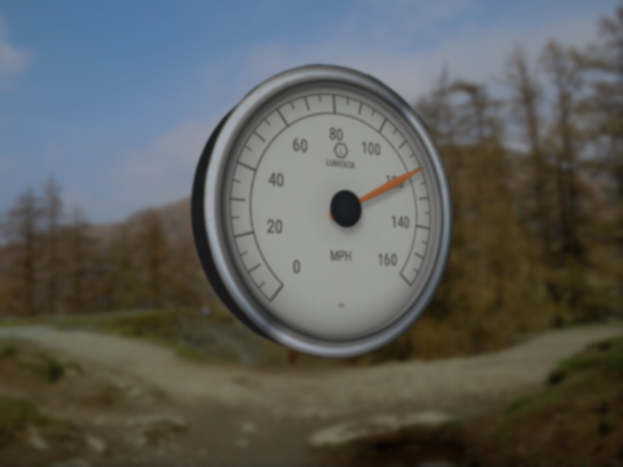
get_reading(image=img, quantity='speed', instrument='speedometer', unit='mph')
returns 120 mph
